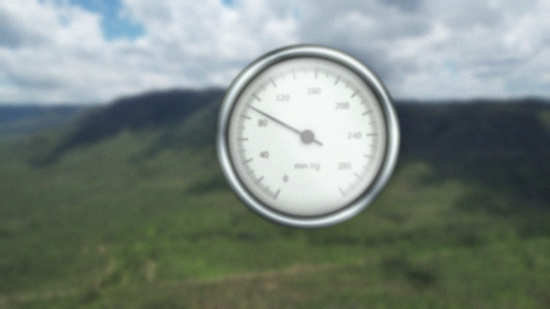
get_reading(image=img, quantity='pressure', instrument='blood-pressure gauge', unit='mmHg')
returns 90 mmHg
